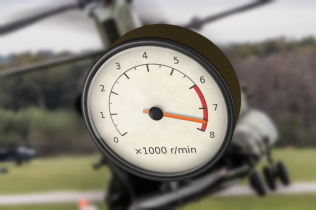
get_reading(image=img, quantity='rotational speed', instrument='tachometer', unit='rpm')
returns 7500 rpm
